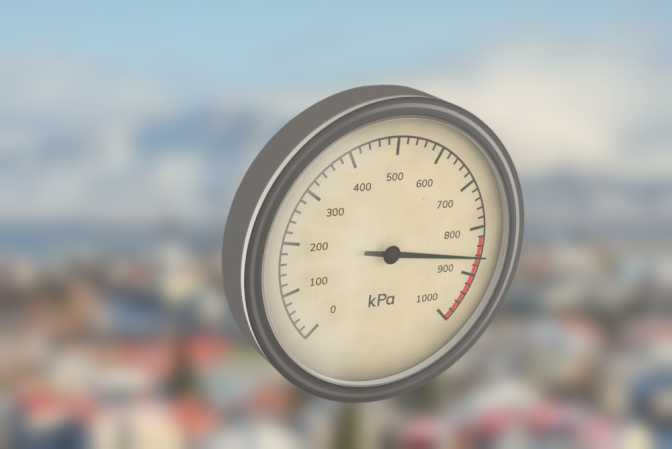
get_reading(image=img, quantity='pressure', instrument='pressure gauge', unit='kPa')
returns 860 kPa
